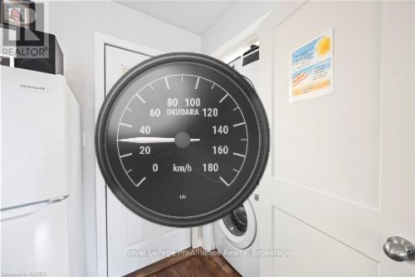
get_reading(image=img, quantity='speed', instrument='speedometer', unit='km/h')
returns 30 km/h
